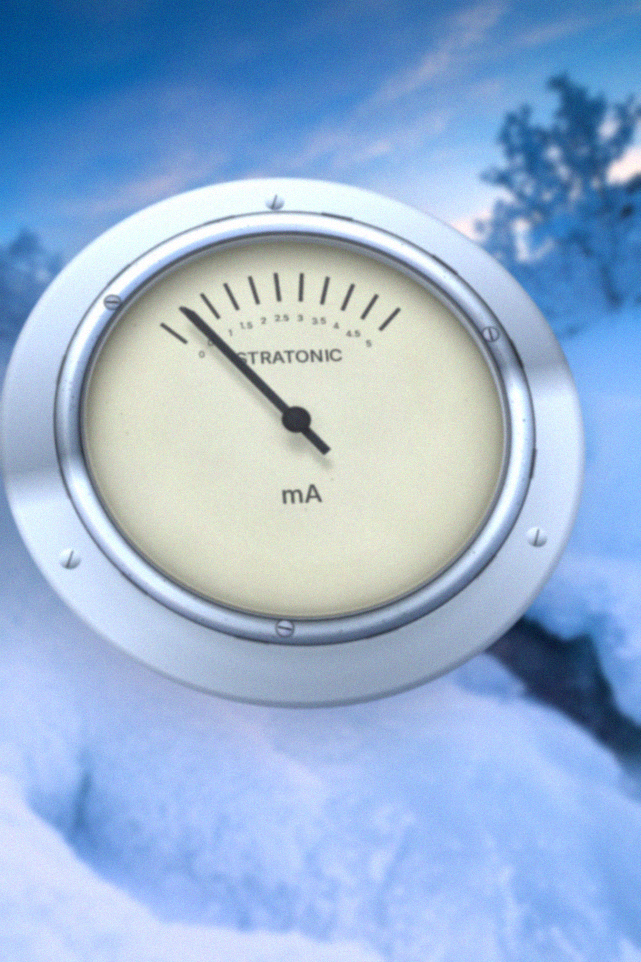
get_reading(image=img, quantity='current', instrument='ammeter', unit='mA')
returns 0.5 mA
